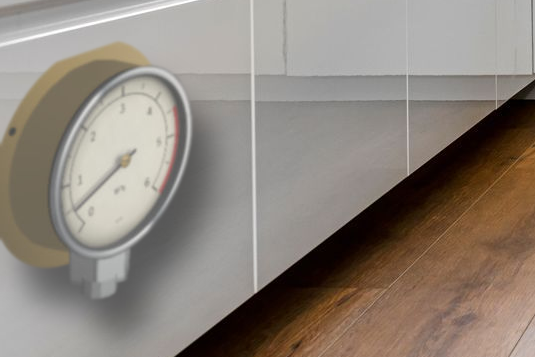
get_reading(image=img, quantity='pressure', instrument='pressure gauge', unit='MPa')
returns 0.5 MPa
